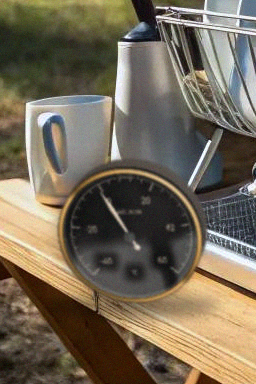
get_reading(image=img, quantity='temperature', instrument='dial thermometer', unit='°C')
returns 0 °C
